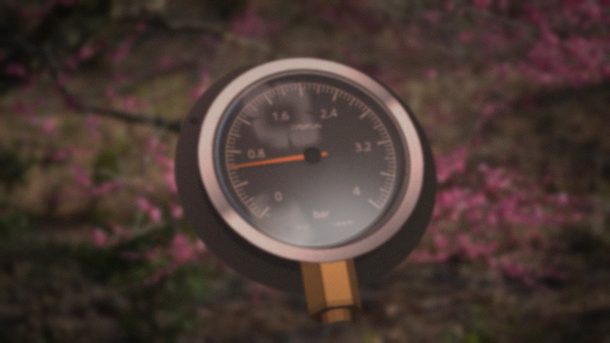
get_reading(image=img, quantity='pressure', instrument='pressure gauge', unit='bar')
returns 0.6 bar
